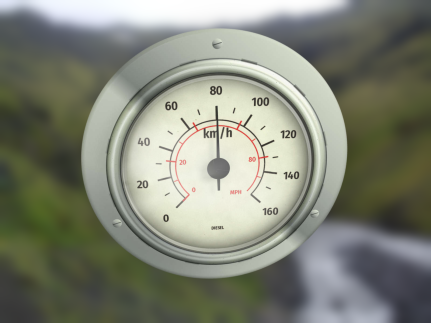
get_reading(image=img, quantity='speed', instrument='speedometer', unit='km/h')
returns 80 km/h
